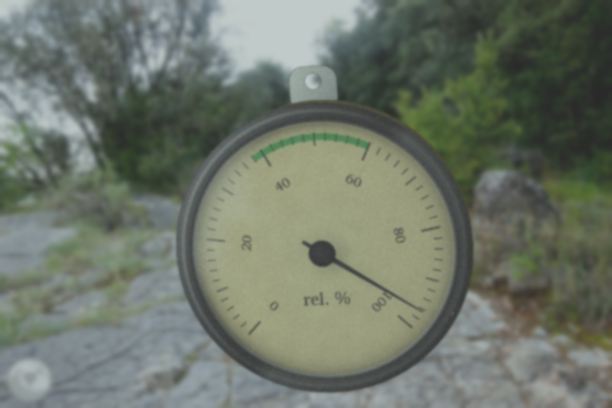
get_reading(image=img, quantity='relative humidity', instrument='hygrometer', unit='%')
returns 96 %
